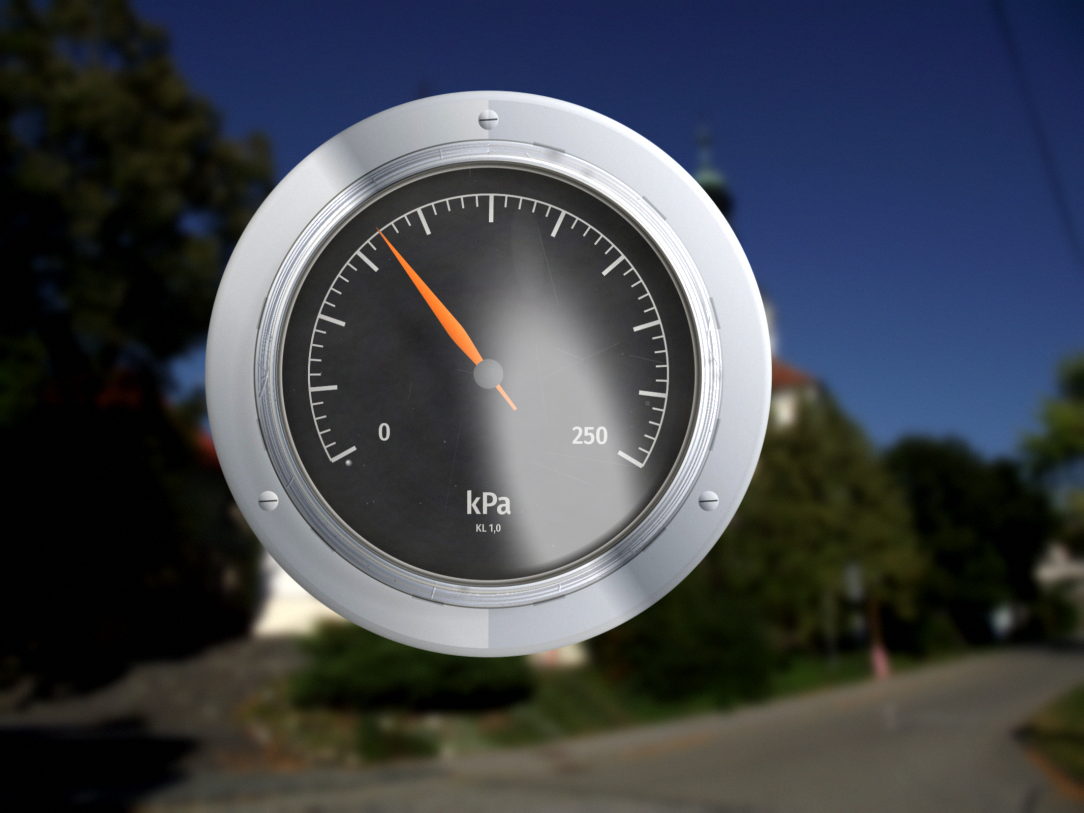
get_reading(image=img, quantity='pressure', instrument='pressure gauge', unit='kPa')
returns 85 kPa
